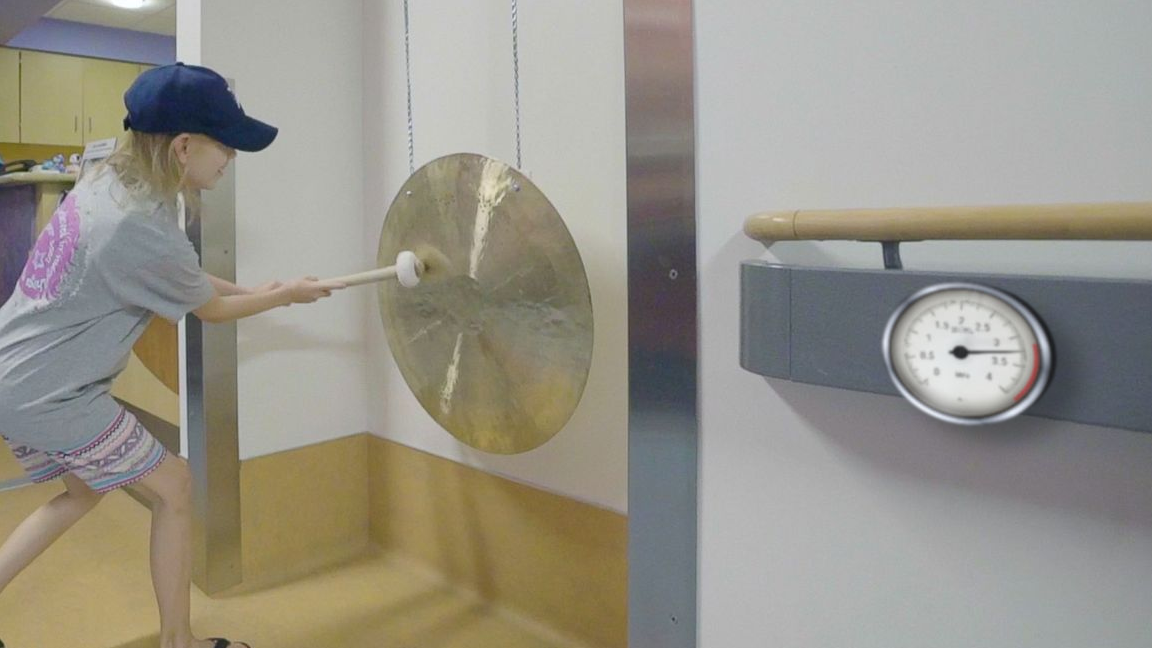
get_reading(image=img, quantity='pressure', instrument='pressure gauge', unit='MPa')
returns 3.25 MPa
